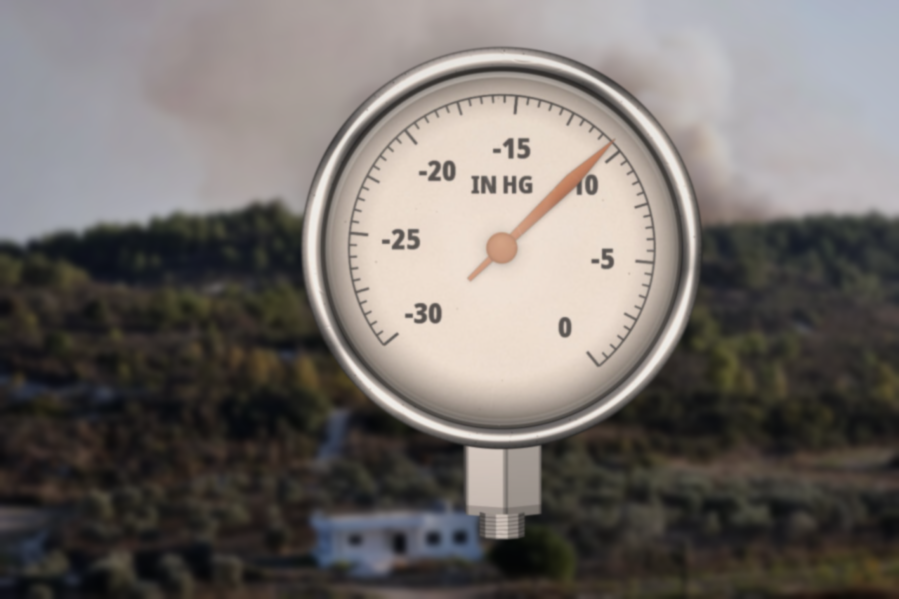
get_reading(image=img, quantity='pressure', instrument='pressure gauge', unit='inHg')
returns -10.5 inHg
